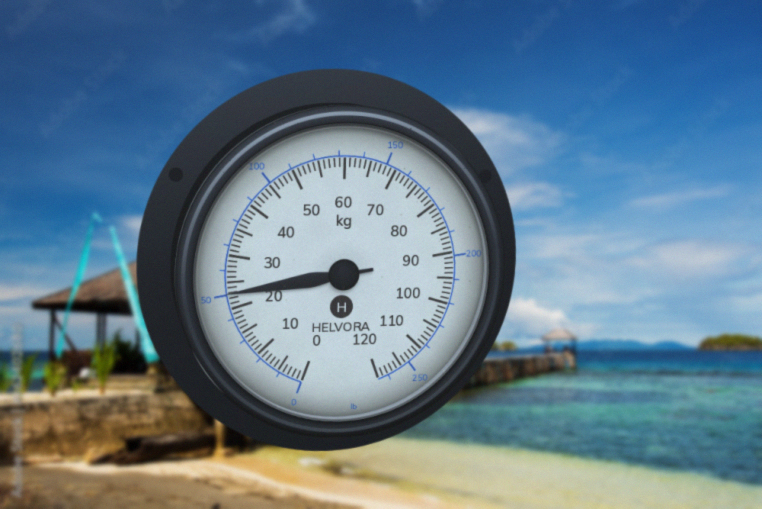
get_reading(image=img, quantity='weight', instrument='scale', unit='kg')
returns 23 kg
